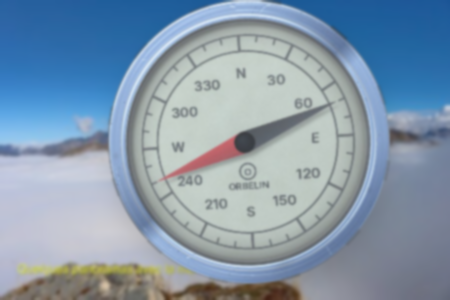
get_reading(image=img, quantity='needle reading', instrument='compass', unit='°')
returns 250 °
